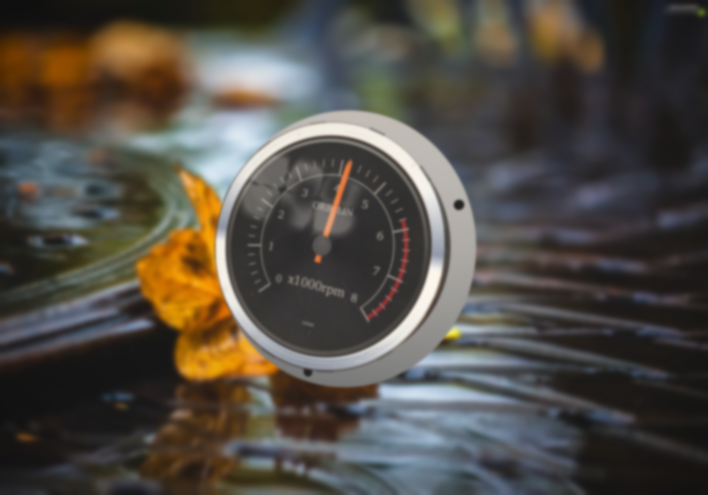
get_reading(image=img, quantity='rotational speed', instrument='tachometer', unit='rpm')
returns 4200 rpm
